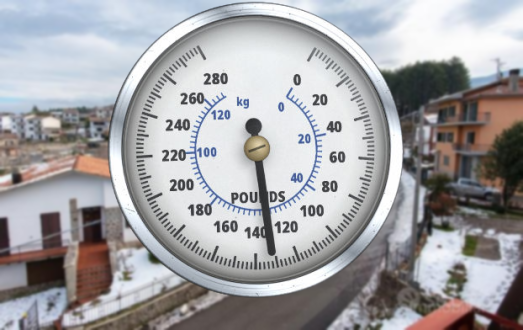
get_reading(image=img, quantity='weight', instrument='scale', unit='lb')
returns 132 lb
